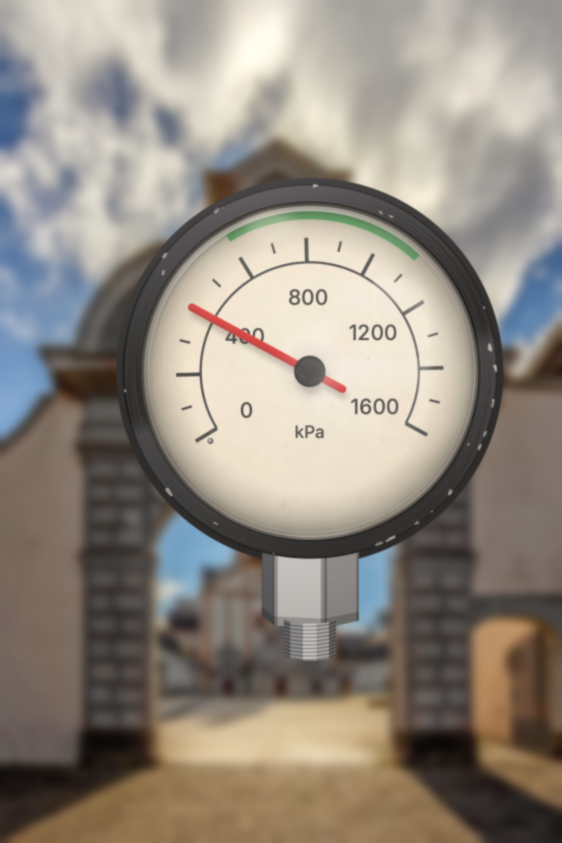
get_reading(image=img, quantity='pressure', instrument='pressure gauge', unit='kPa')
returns 400 kPa
